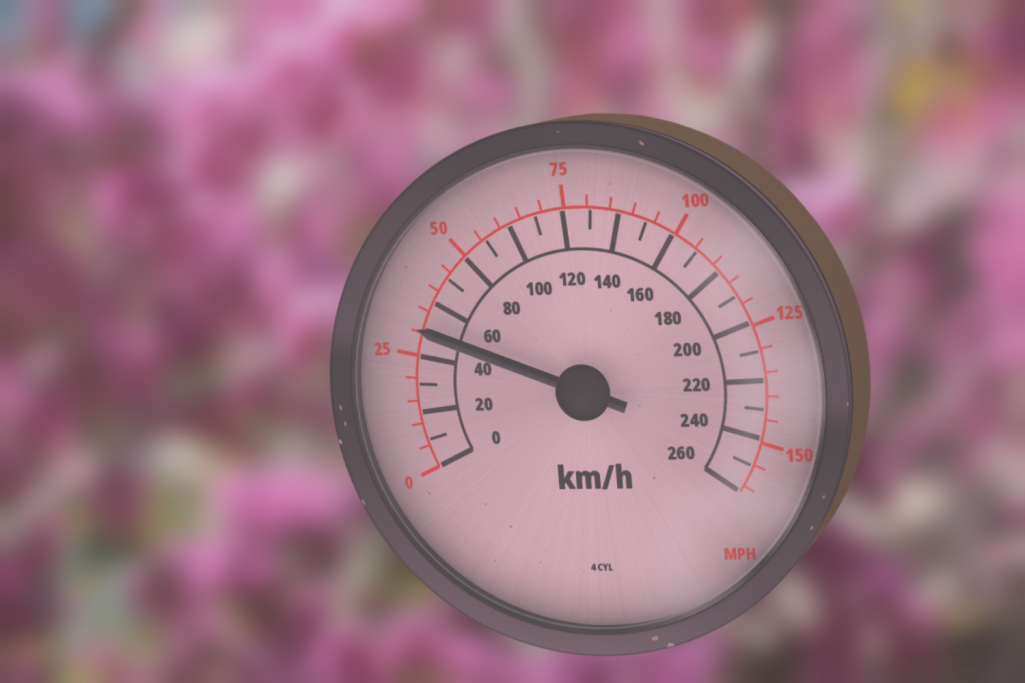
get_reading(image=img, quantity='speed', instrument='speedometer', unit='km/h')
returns 50 km/h
